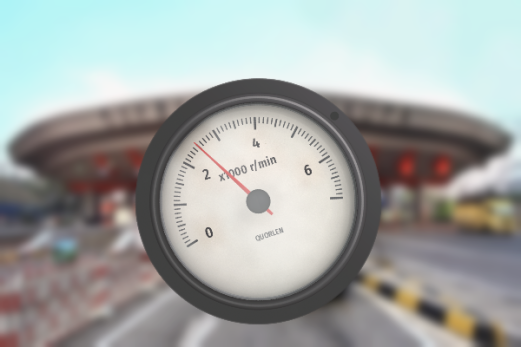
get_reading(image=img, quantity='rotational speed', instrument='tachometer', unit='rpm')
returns 2500 rpm
